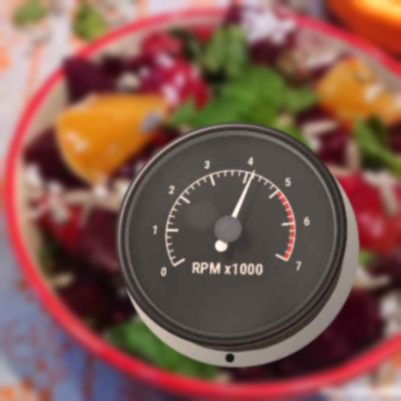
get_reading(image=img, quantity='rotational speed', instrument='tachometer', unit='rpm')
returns 4200 rpm
